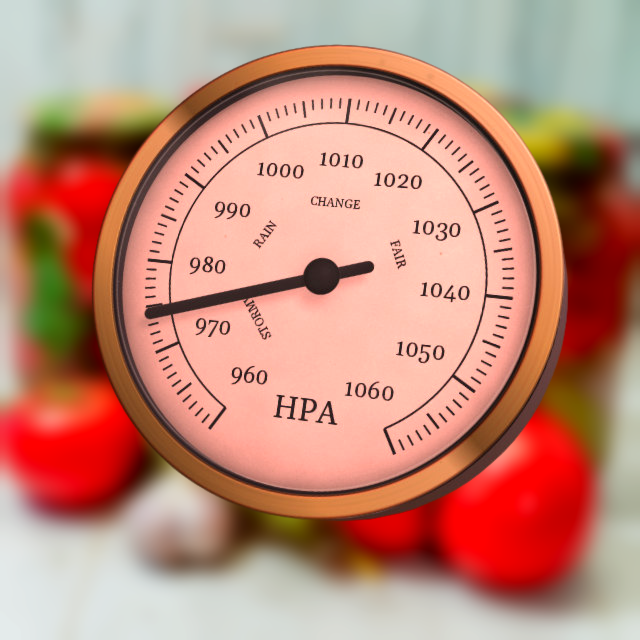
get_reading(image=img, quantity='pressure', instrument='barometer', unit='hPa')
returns 974 hPa
